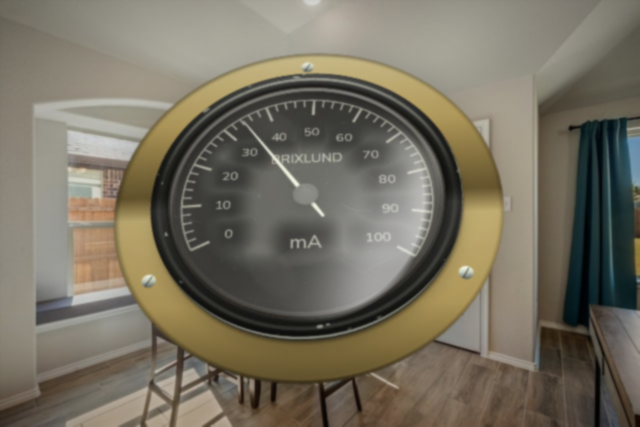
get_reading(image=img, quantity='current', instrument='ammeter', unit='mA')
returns 34 mA
